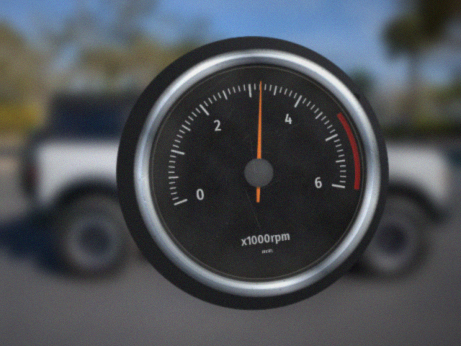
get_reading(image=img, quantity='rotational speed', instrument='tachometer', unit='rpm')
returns 3200 rpm
